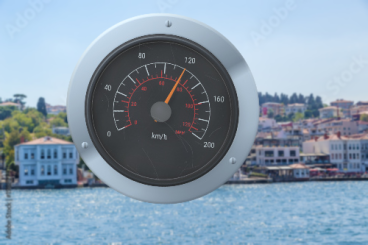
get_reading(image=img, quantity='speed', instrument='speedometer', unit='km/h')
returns 120 km/h
